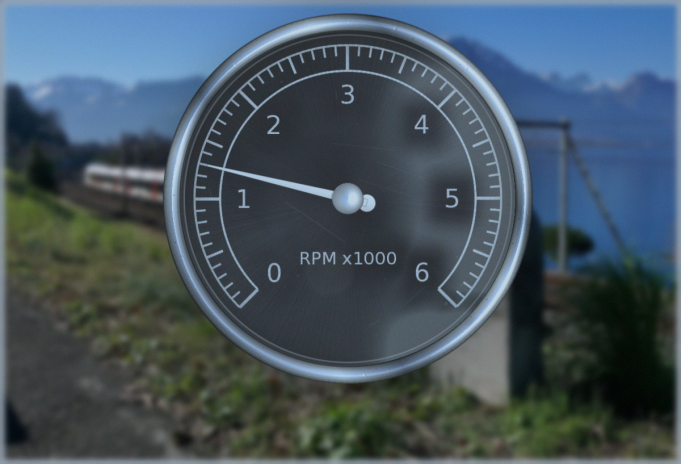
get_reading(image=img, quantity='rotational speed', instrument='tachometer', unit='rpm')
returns 1300 rpm
